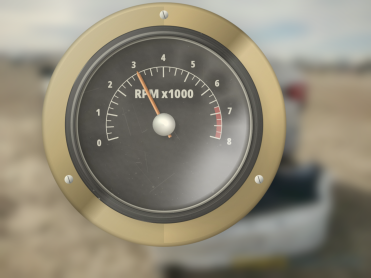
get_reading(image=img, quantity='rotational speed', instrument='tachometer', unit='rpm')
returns 3000 rpm
